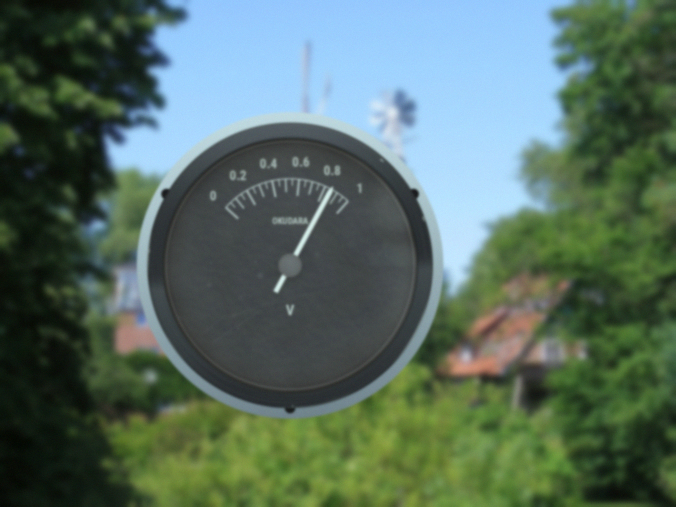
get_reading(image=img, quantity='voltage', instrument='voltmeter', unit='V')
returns 0.85 V
